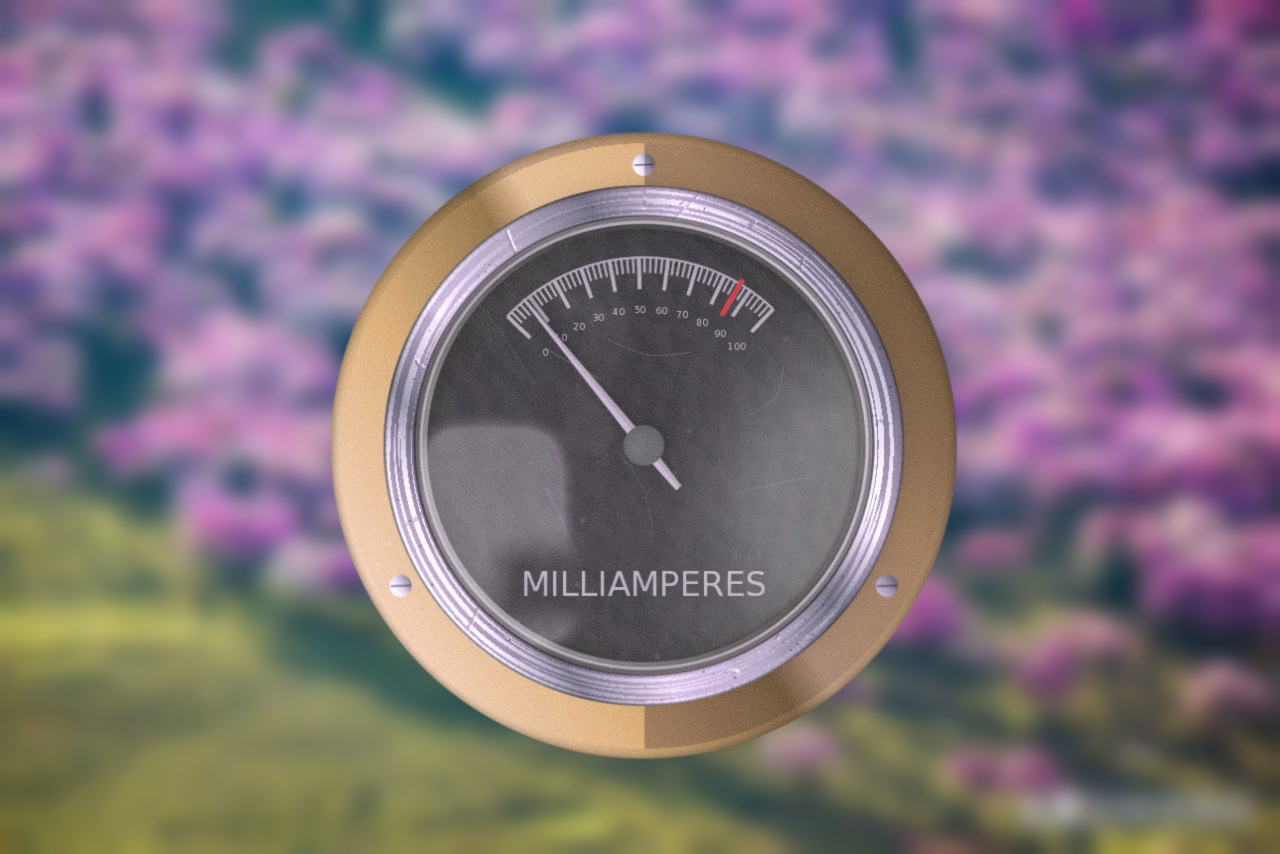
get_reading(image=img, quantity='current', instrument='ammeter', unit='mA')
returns 8 mA
